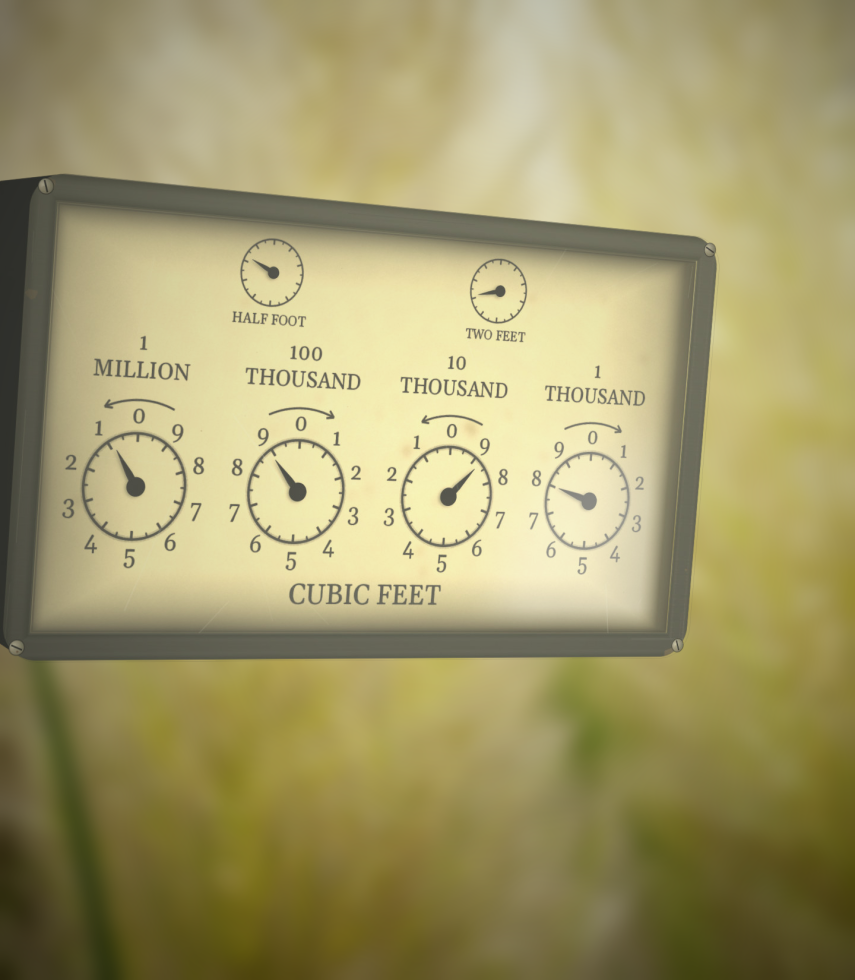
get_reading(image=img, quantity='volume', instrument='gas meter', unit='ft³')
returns 88800 ft³
